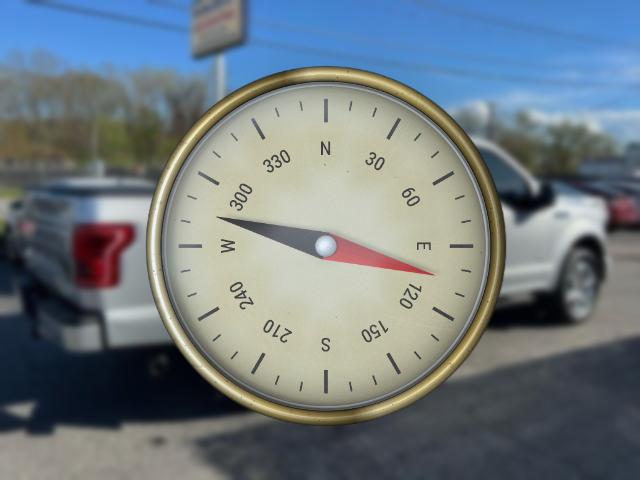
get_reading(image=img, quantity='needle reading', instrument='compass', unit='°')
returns 105 °
